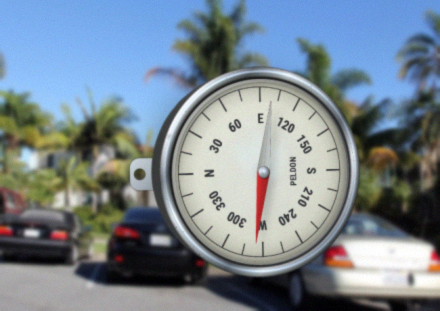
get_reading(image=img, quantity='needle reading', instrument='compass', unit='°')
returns 277.5 °
